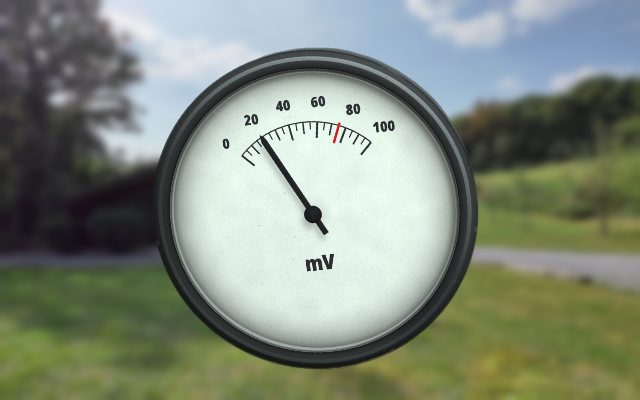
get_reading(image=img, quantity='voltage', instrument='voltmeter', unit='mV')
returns 20 mV
